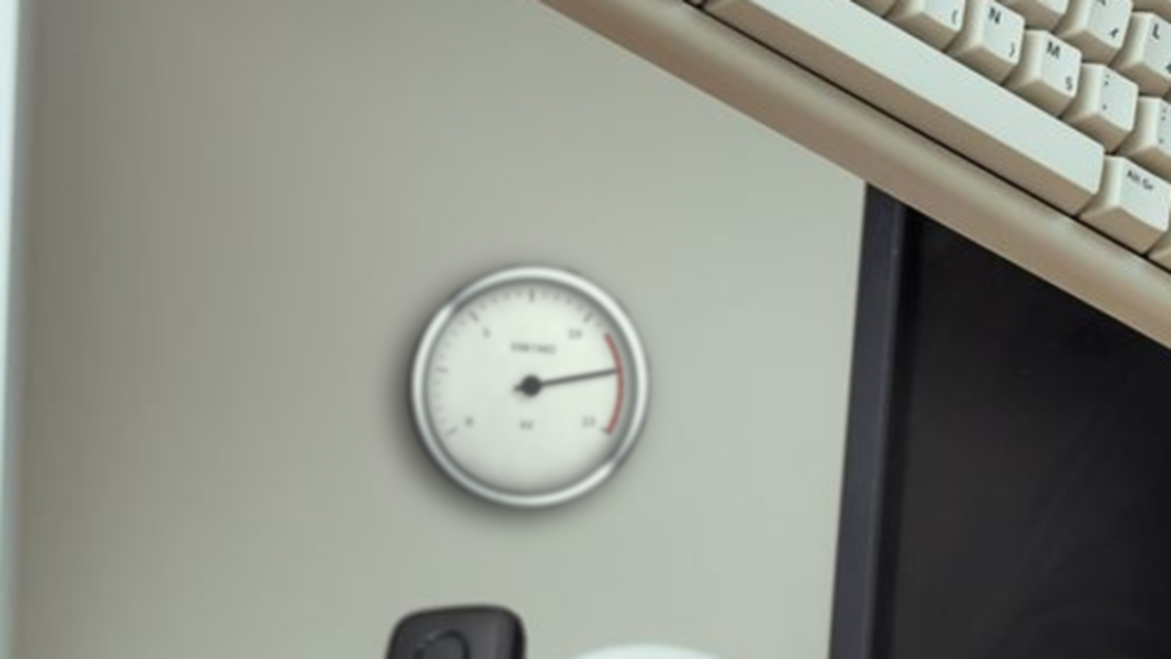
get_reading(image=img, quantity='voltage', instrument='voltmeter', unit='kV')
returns 12.5 kV
